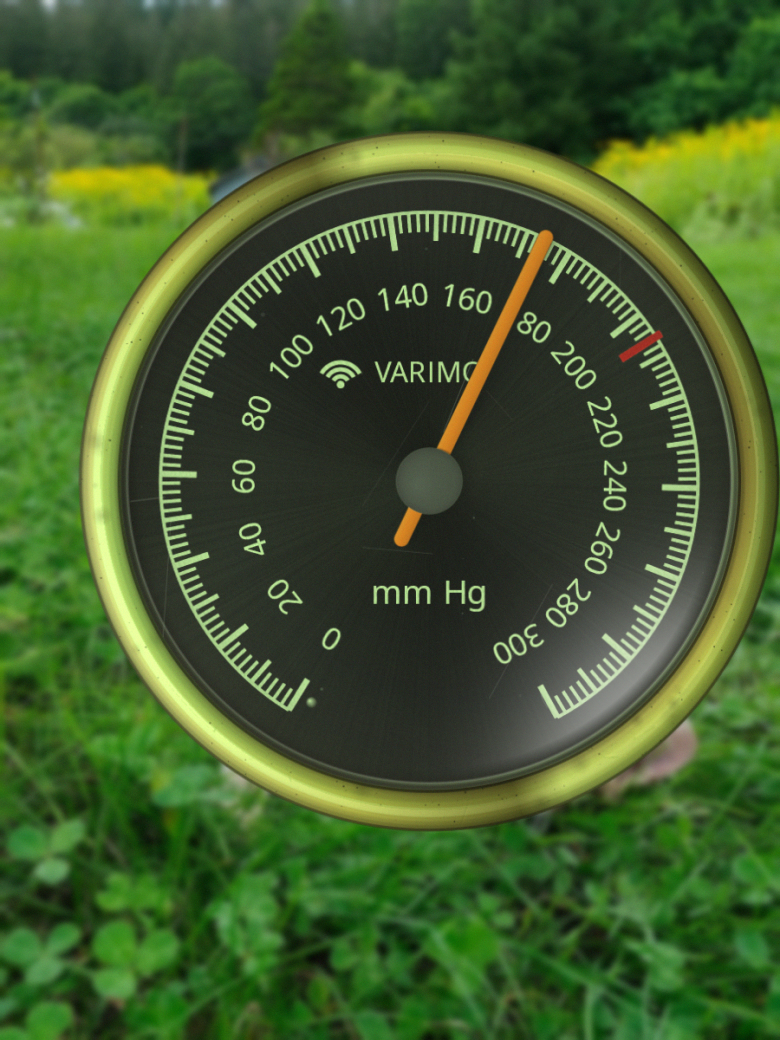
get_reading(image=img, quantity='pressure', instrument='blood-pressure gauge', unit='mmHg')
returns 174 mmHg
